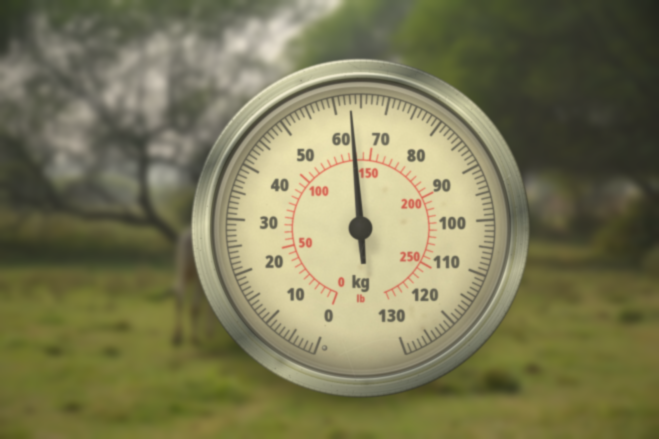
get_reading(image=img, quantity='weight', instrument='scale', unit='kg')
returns 63 kg
